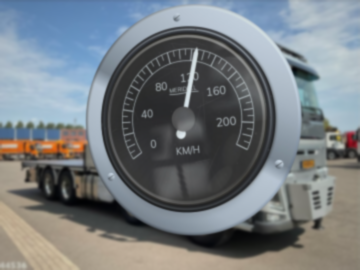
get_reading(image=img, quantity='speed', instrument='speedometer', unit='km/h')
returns 125 km/h
